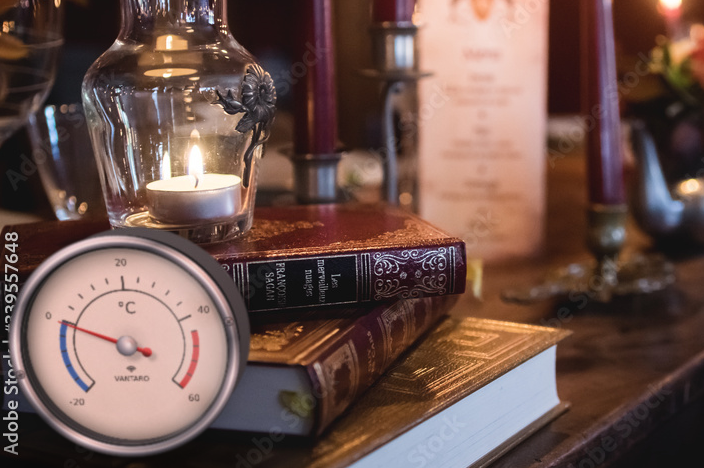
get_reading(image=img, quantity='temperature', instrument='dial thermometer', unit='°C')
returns 0 °C
